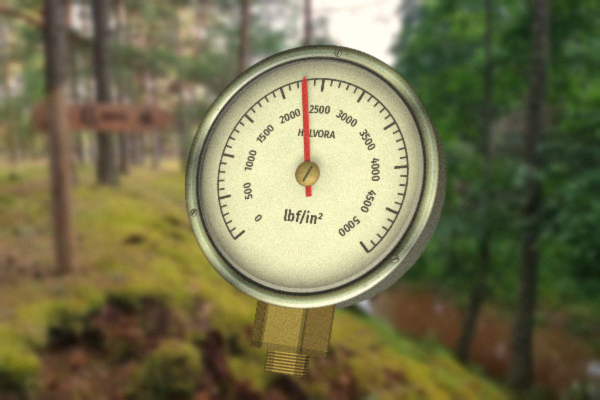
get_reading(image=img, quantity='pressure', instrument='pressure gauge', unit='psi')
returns 2300 psi
